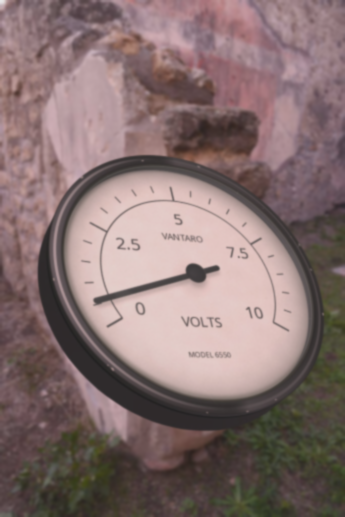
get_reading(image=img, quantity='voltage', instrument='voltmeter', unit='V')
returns 0.5 V
